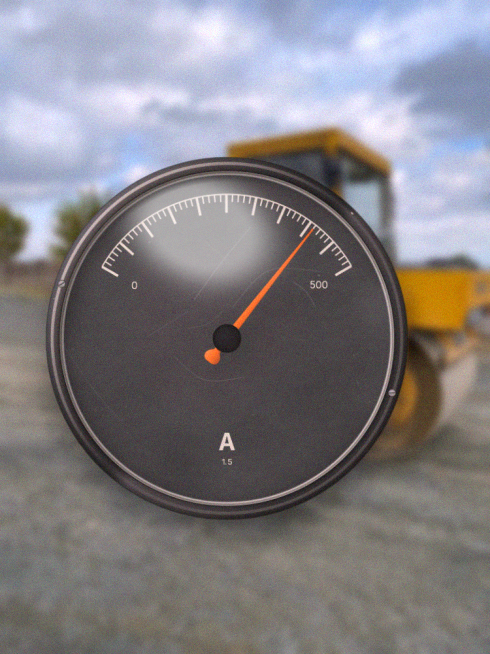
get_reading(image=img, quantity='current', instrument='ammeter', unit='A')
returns 410 A
